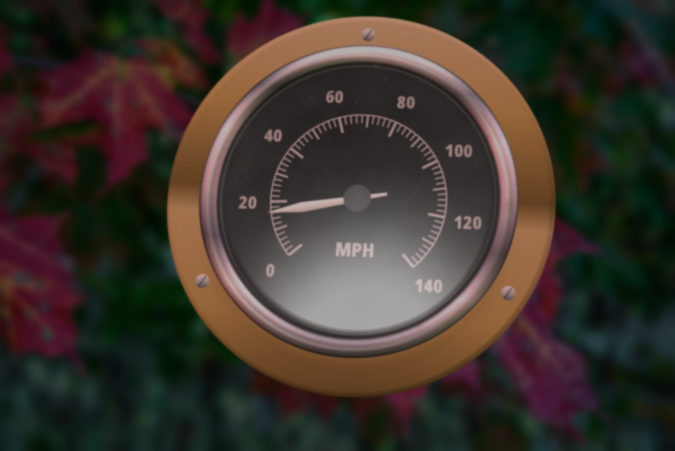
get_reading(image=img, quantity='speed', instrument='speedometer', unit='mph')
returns 16 mph
